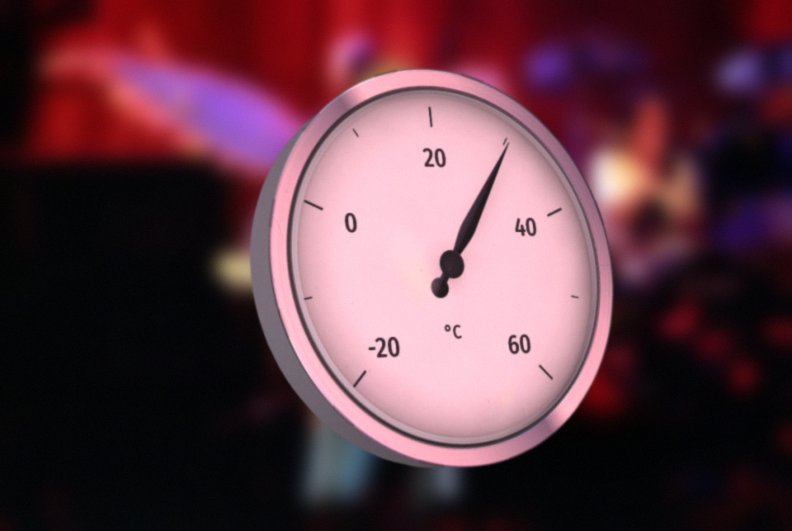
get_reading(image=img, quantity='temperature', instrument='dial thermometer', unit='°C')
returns 30 °C
